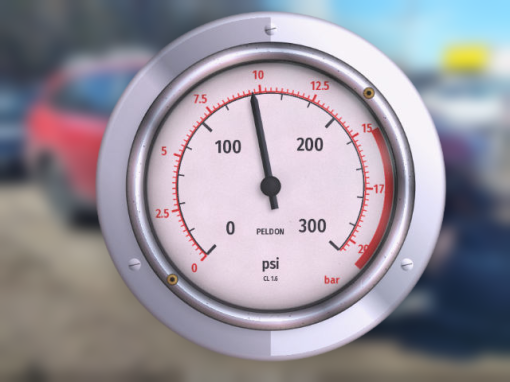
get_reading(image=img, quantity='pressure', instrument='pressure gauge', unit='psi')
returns 140 psi
